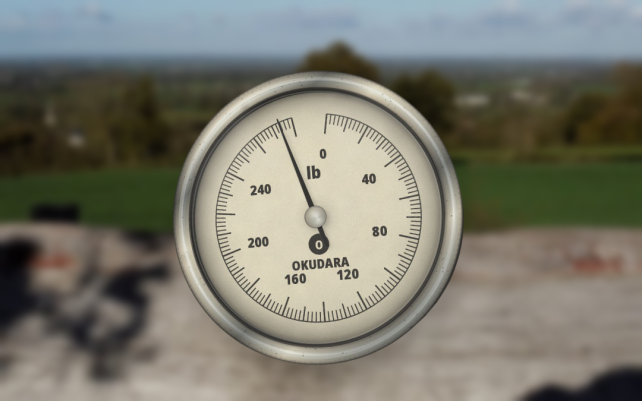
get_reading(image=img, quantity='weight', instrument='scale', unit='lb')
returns 274 lb
